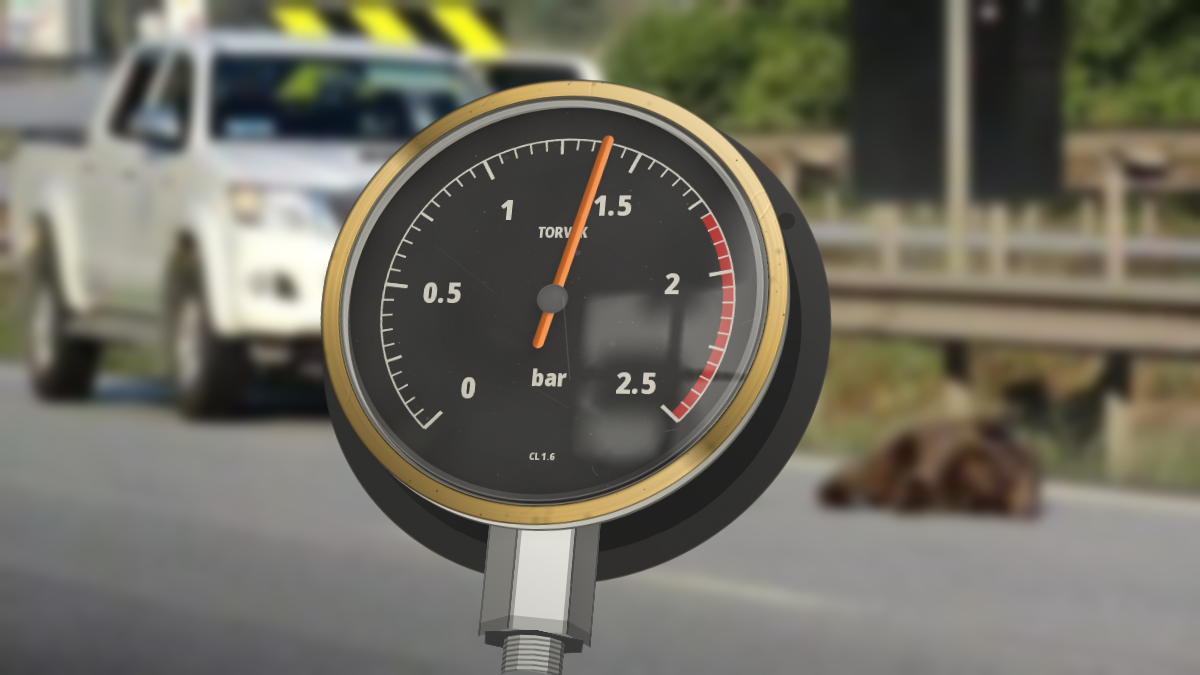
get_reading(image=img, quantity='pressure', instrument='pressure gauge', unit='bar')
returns 1.4 bar
